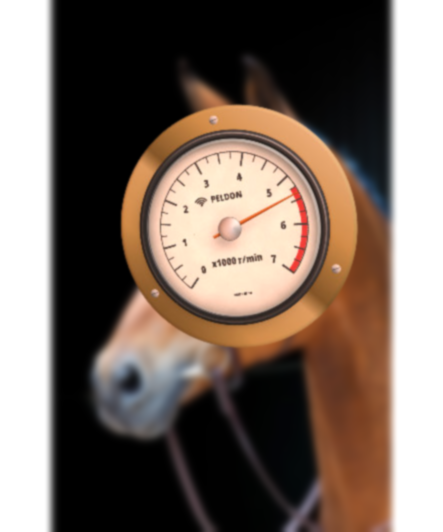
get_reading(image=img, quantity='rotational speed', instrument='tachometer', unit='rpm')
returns 5375 rpm
